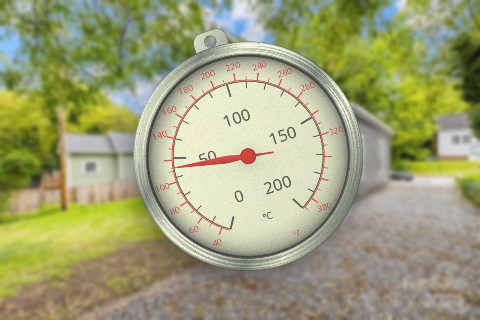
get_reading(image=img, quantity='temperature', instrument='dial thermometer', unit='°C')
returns 45 °C
